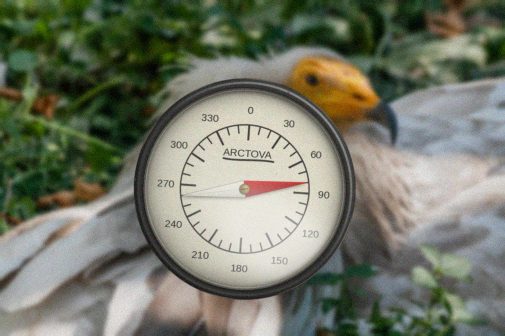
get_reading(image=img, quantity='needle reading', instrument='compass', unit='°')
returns 80 °
